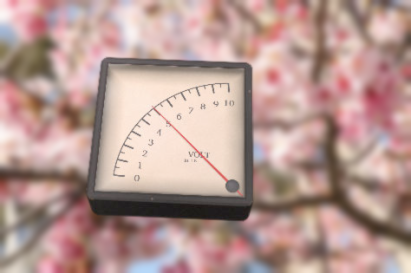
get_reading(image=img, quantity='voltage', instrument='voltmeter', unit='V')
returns 5 V
